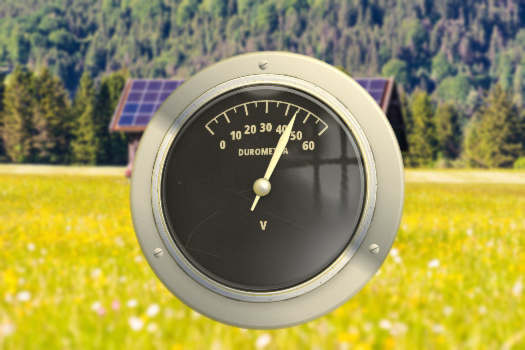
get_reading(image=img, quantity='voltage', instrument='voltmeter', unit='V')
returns 45 V
